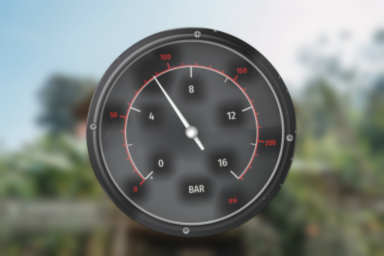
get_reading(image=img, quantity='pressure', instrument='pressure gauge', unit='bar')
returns 6 bar
